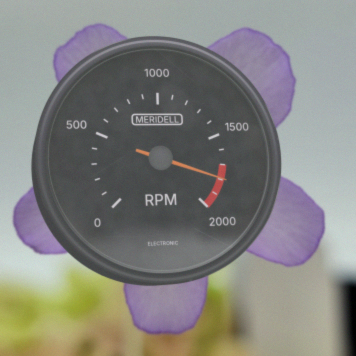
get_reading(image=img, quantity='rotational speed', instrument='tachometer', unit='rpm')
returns 1800 rpm
